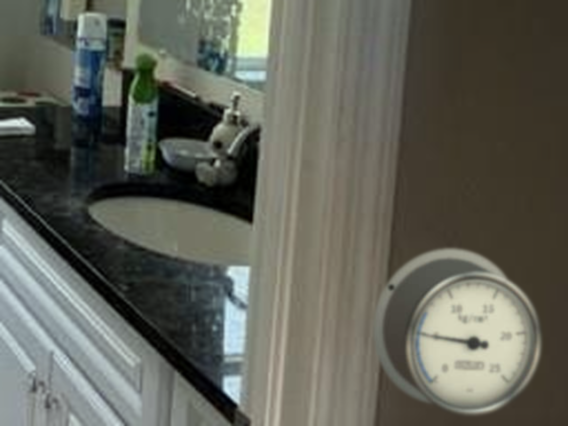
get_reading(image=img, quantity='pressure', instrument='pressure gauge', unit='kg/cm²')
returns 5 kg/cm²
